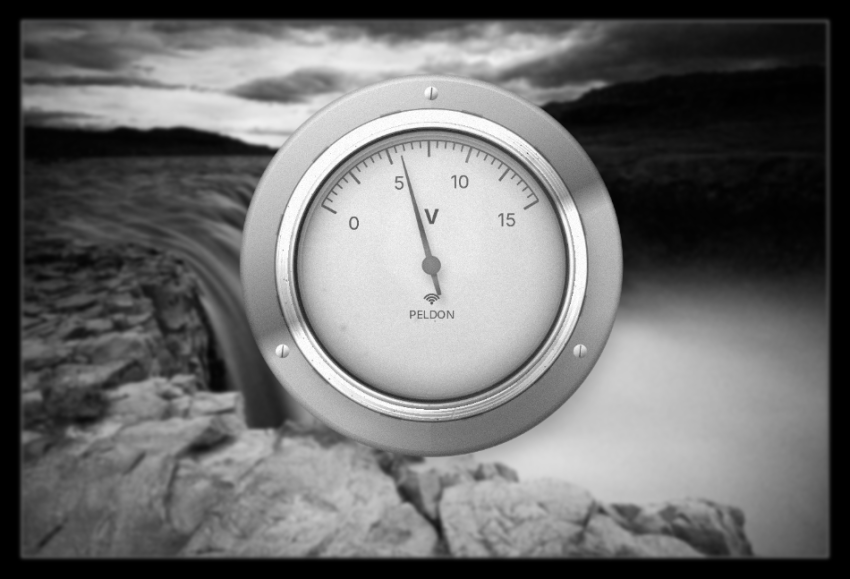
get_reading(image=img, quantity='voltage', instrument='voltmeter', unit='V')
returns 5.75 V
